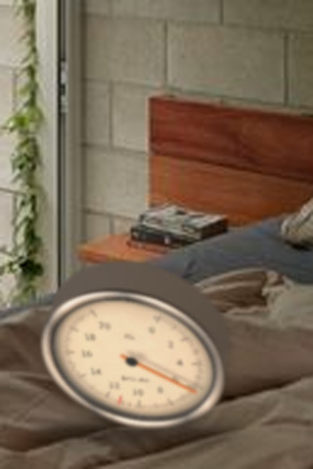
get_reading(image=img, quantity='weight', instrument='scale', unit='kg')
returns 6 kg
